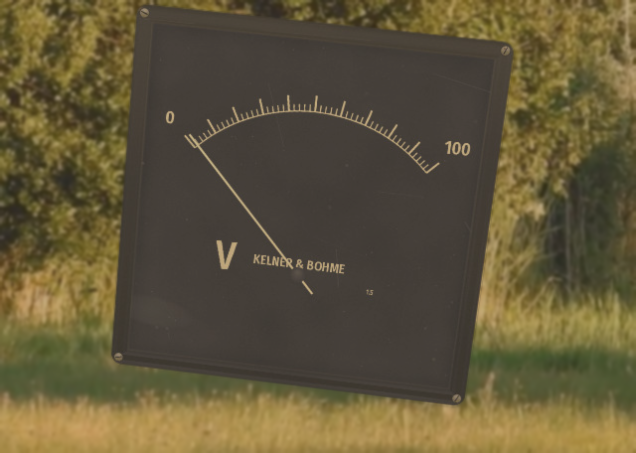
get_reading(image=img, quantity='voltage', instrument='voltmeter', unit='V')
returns 2 V
